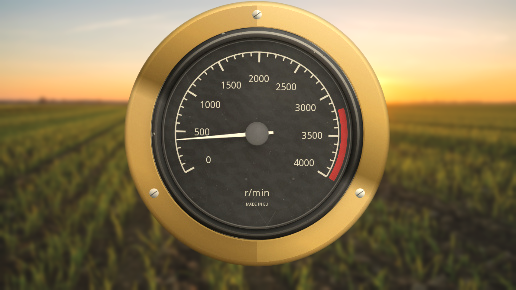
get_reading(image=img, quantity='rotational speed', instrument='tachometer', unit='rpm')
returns 400 rpm
